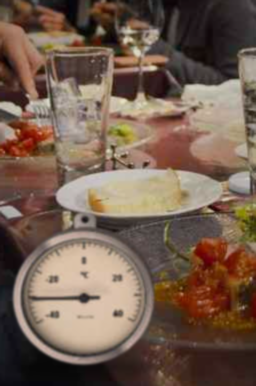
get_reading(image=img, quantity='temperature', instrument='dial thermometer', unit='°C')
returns -30 °C
